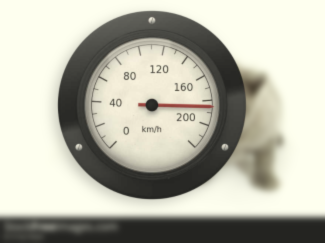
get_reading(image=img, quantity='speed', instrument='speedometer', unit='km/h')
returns 185 km/h
